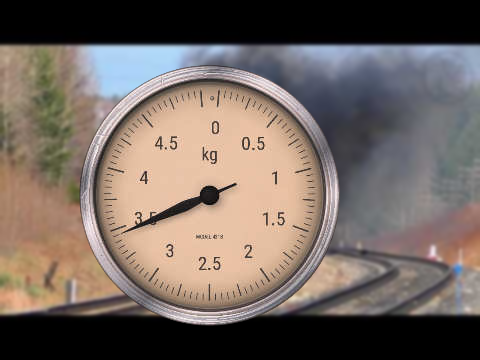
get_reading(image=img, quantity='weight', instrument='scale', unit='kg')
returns 3.45 kg
